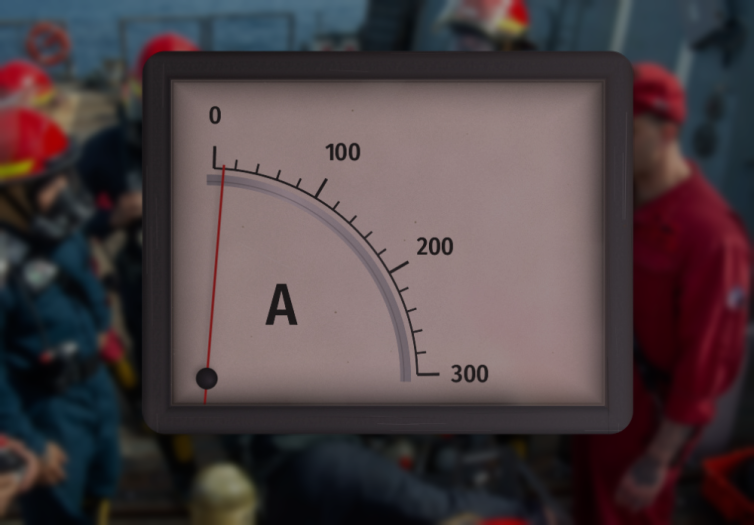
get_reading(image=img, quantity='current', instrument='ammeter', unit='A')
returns 10 A
